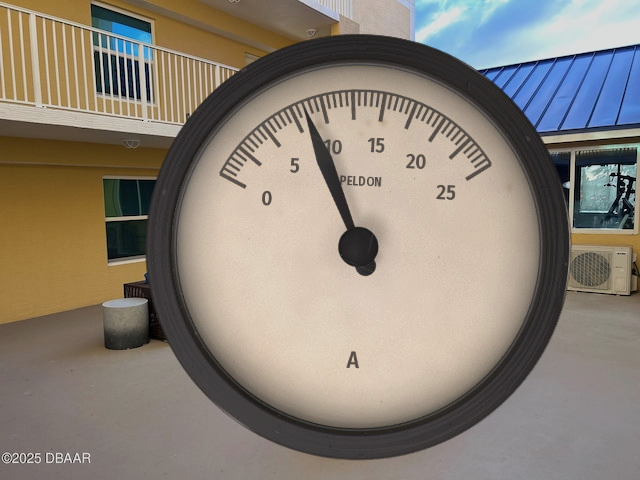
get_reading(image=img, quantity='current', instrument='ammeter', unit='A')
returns 8.5 A
